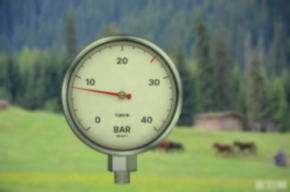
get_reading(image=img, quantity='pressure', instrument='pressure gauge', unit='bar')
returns 8 bar
